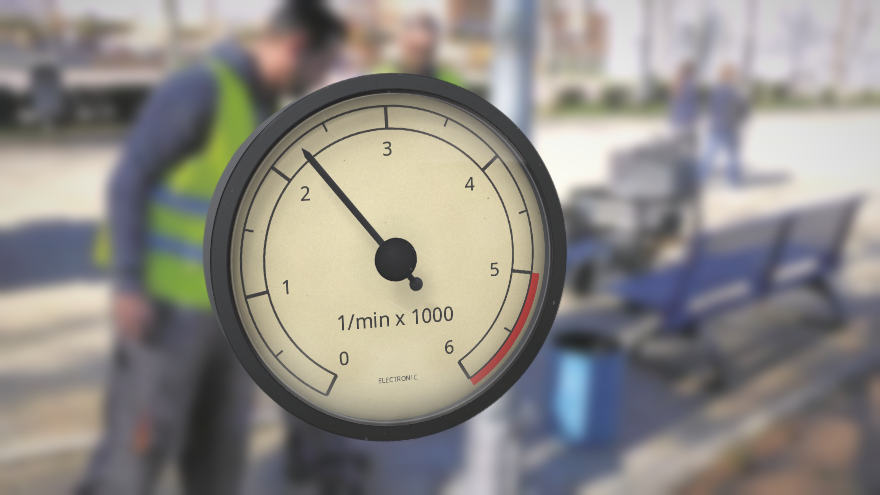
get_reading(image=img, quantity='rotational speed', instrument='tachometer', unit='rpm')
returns 2250 rpm
